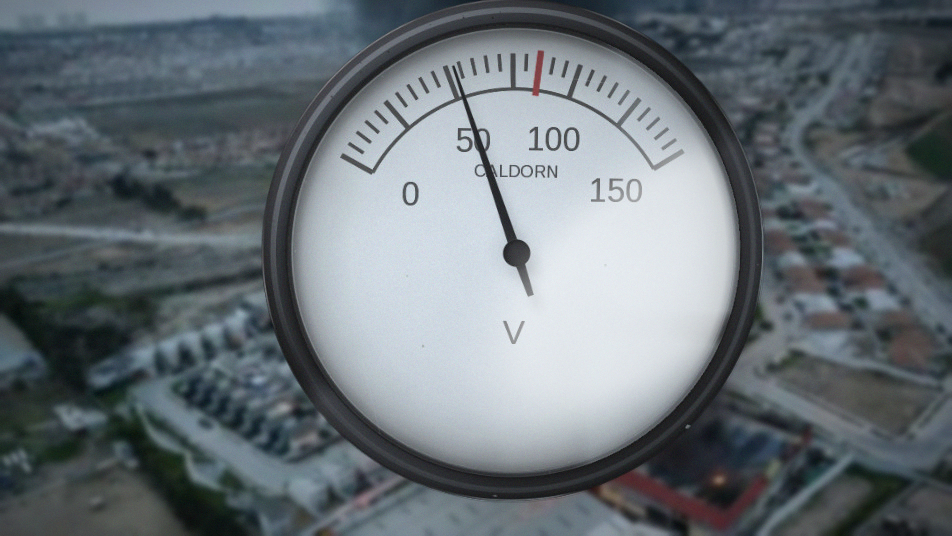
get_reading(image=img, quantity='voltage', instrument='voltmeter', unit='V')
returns 52.5 V
